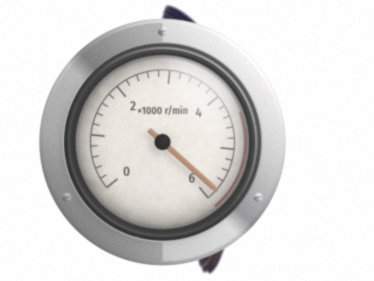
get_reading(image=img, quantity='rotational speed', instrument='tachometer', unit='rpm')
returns 5800 rpm
